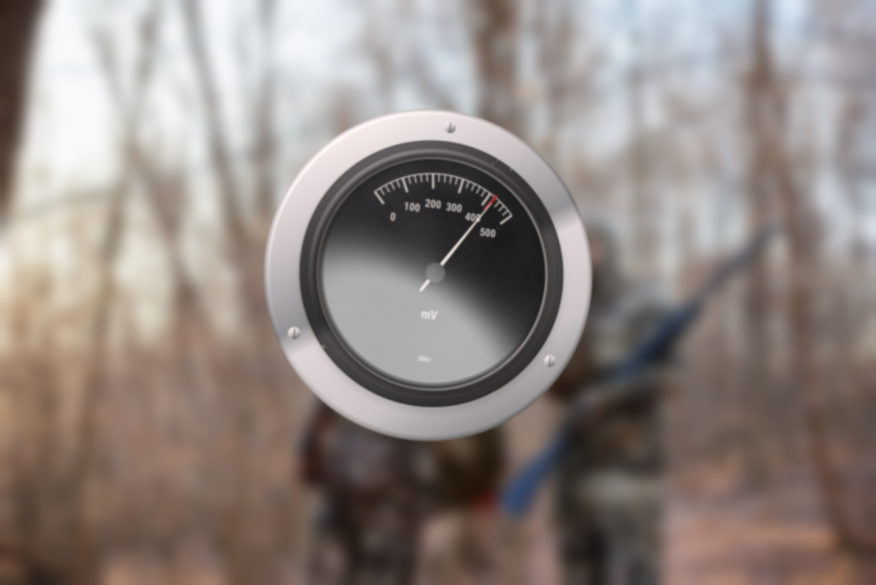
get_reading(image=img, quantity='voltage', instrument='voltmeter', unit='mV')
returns 420 mV
